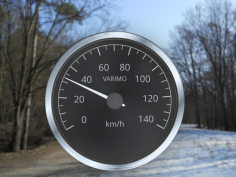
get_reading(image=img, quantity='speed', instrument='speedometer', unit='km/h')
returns 32.5 km/h
